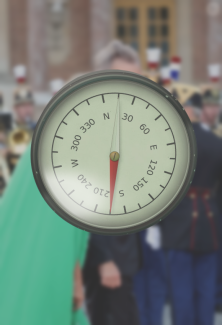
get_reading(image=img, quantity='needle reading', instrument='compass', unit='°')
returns 195 °
